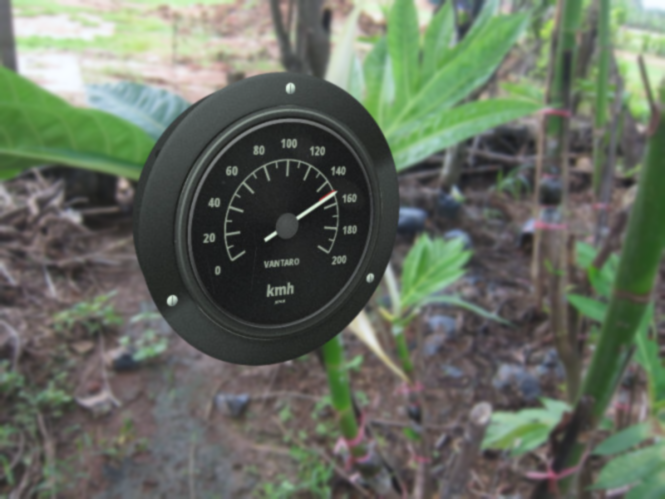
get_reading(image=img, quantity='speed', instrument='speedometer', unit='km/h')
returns 150 km/h
